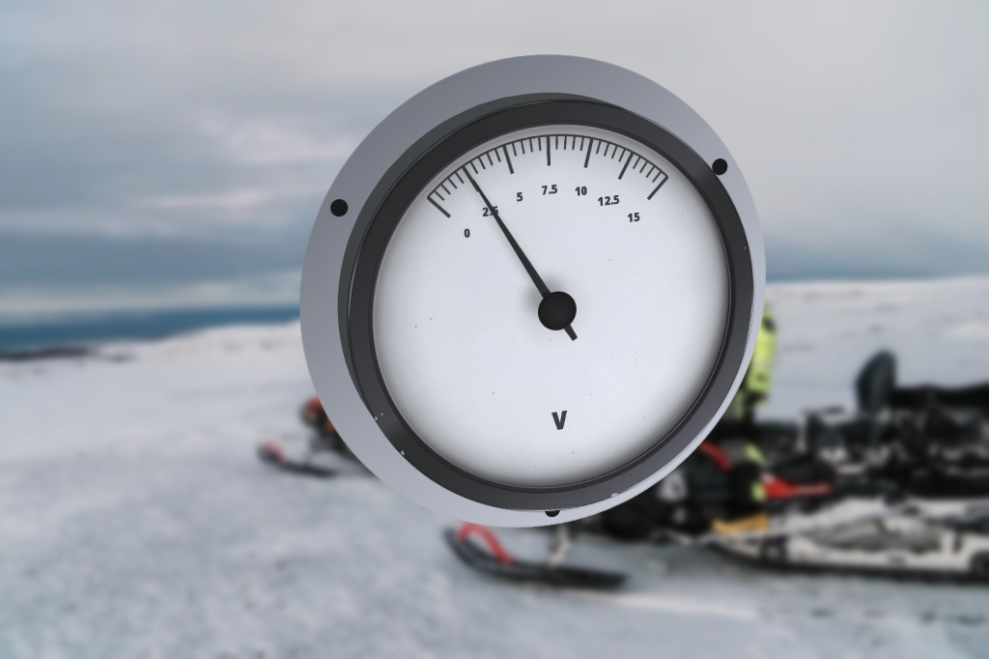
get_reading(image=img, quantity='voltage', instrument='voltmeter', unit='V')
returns 2.5 V
